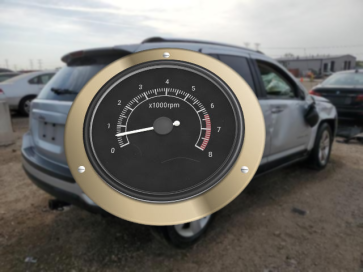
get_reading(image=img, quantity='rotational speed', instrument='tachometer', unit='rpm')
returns 500 rpm
